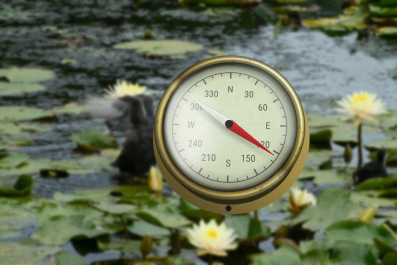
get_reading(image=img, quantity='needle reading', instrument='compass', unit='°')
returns 125 °
